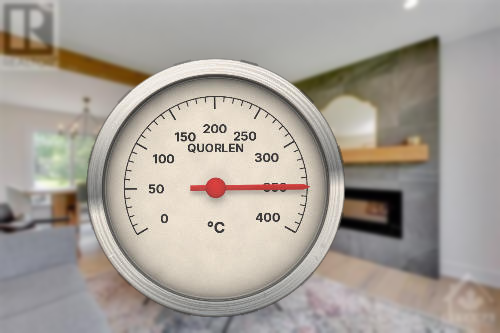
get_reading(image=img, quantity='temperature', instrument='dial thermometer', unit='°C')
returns 350 °C
